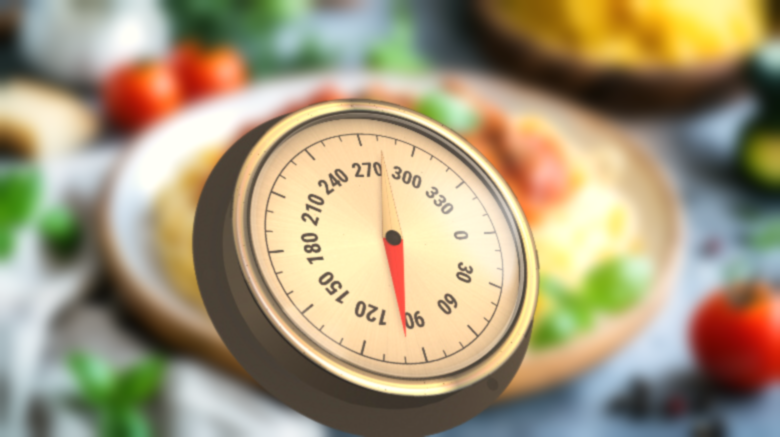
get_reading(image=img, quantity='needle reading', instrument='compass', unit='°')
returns 100 °
